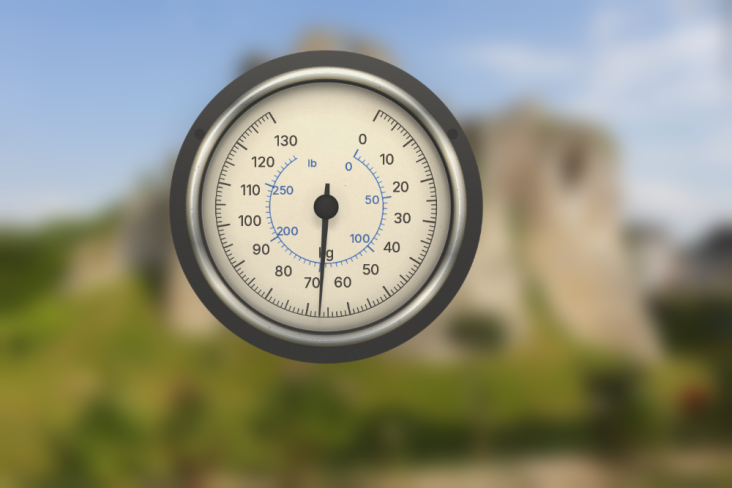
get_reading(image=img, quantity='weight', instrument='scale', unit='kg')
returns 67 kg
